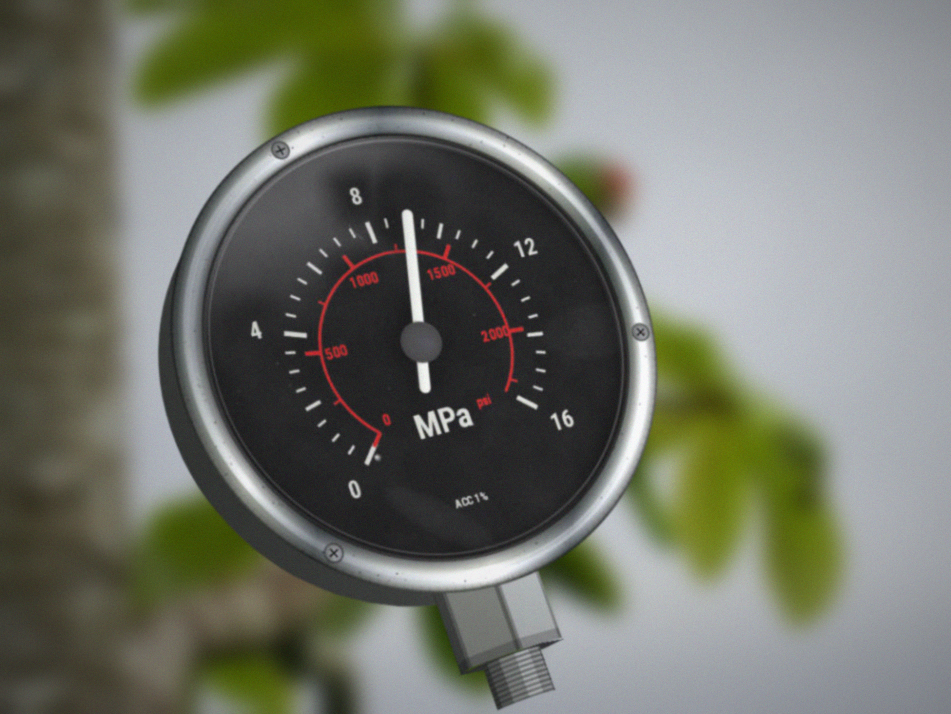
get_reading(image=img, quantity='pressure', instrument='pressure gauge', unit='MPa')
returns 9 MPa
